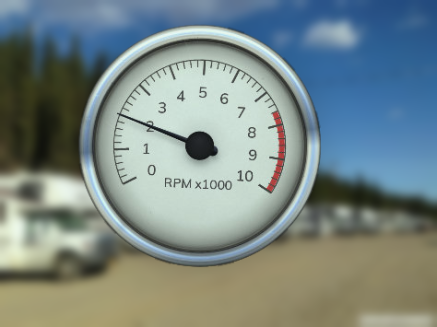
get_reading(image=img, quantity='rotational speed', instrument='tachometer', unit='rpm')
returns 2000 rpm
